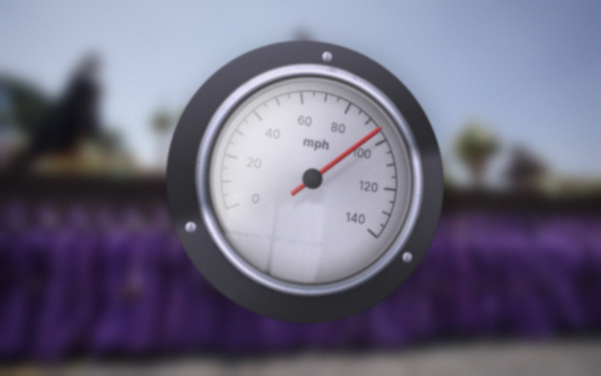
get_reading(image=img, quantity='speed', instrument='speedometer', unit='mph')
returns 95 mph
